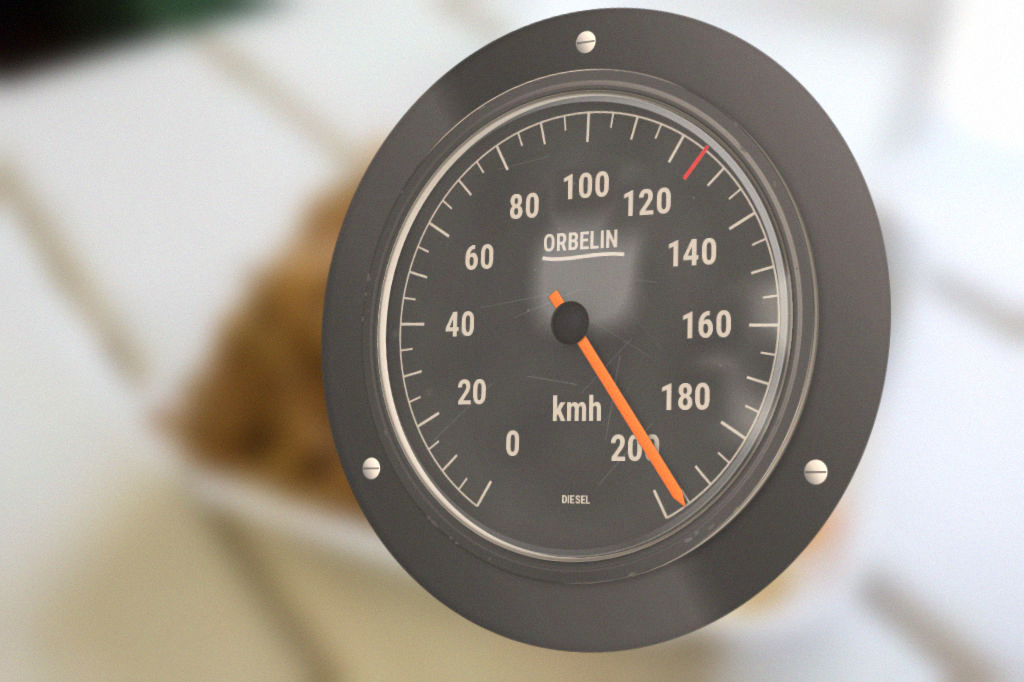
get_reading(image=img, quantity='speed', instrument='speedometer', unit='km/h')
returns 195 km/h
